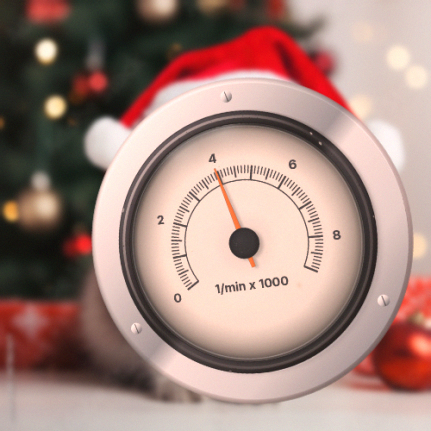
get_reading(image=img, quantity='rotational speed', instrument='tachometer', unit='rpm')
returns 4000 rpm
